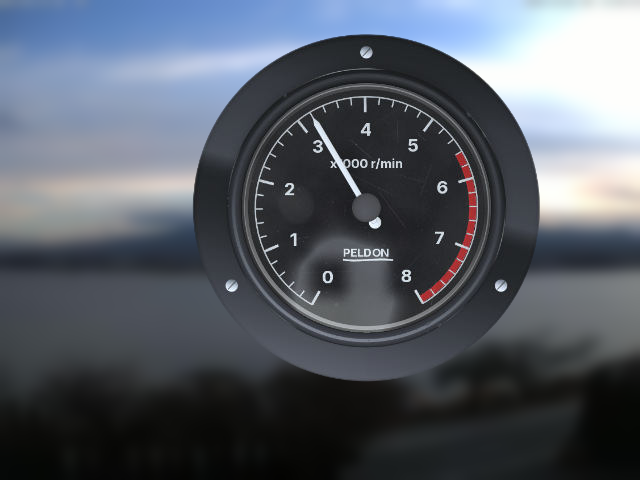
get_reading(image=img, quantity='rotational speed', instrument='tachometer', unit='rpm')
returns 3200 rpm
